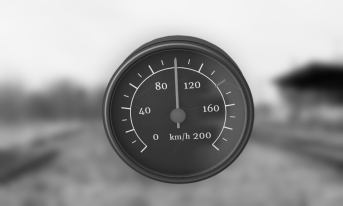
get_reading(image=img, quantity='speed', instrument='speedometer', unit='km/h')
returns 100 km/h
